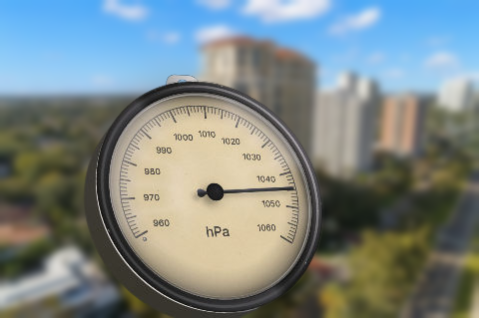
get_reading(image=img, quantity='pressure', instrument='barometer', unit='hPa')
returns 1045 hPa
